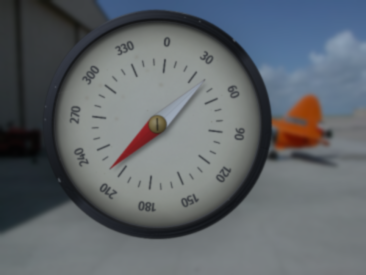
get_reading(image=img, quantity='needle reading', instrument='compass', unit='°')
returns 220 °
